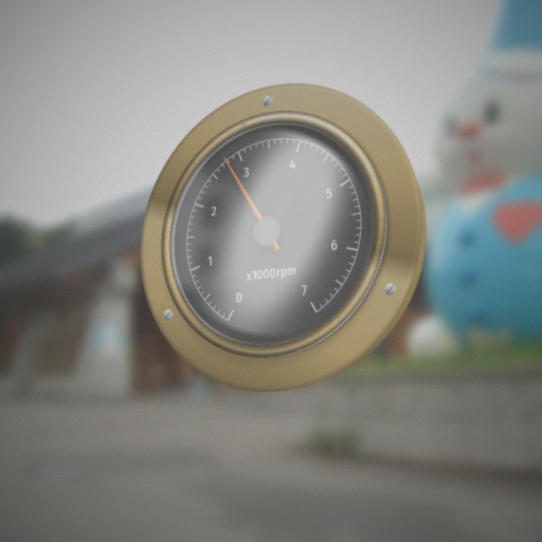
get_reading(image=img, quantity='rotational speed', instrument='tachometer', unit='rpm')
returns 2800 rpm
